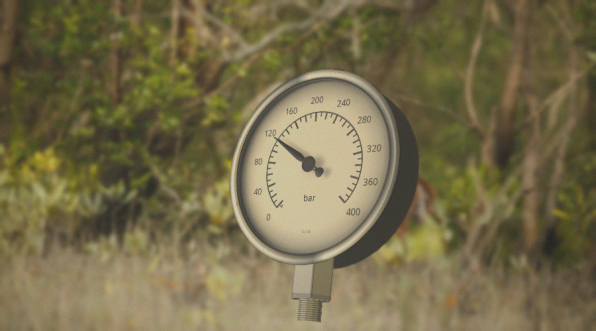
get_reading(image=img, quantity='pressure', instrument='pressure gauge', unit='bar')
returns 120 bar
